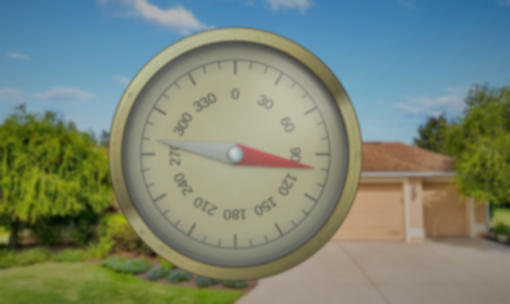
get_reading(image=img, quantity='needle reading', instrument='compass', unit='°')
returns 100 °
